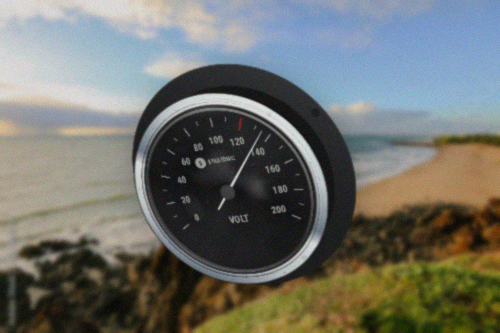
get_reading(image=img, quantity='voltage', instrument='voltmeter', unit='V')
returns 135 V
